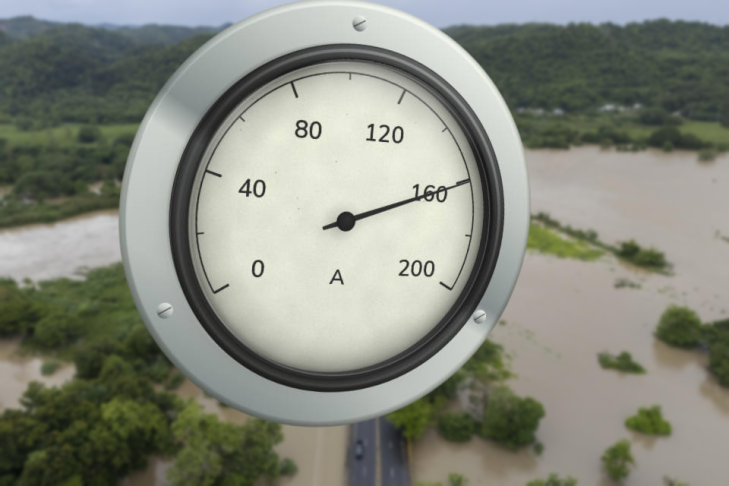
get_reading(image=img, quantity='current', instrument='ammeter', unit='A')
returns 160 A
